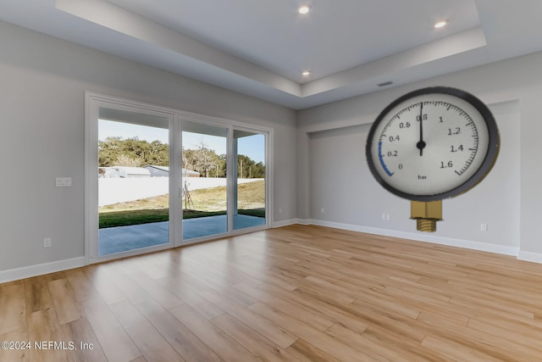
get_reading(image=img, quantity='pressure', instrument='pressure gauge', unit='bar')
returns 0.8 bar
